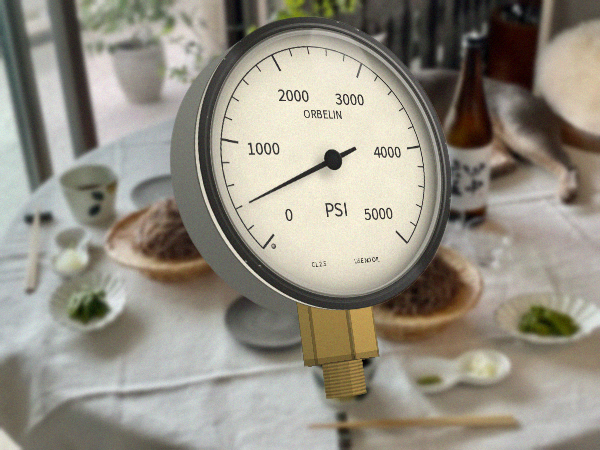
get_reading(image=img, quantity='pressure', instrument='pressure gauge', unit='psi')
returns 400 psi
